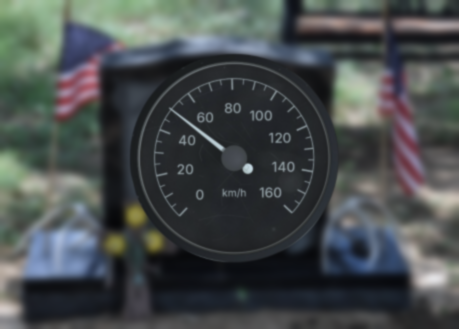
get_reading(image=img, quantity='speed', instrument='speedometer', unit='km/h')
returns 50 km/h
